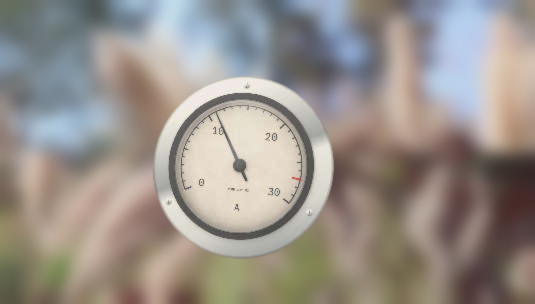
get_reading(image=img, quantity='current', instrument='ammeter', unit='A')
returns 11 A
